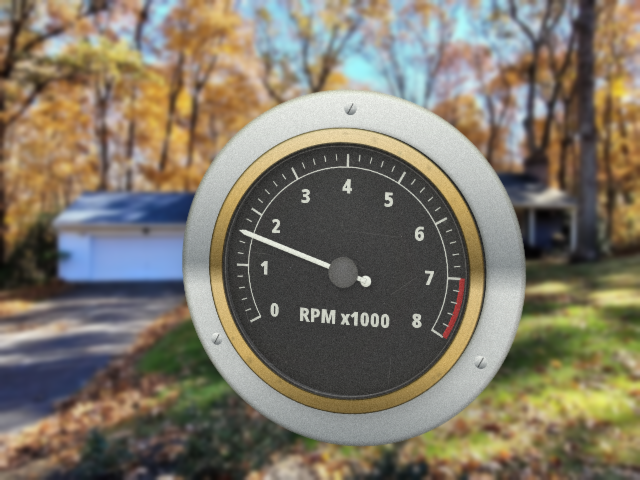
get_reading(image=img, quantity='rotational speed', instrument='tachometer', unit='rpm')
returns 1600 rpm
